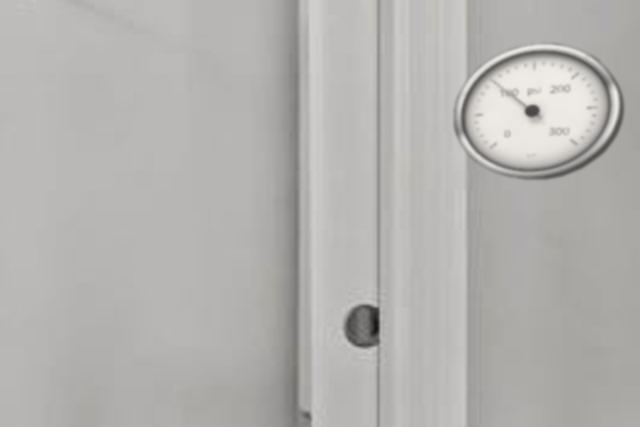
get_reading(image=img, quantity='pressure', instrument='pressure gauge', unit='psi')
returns 100 psi
